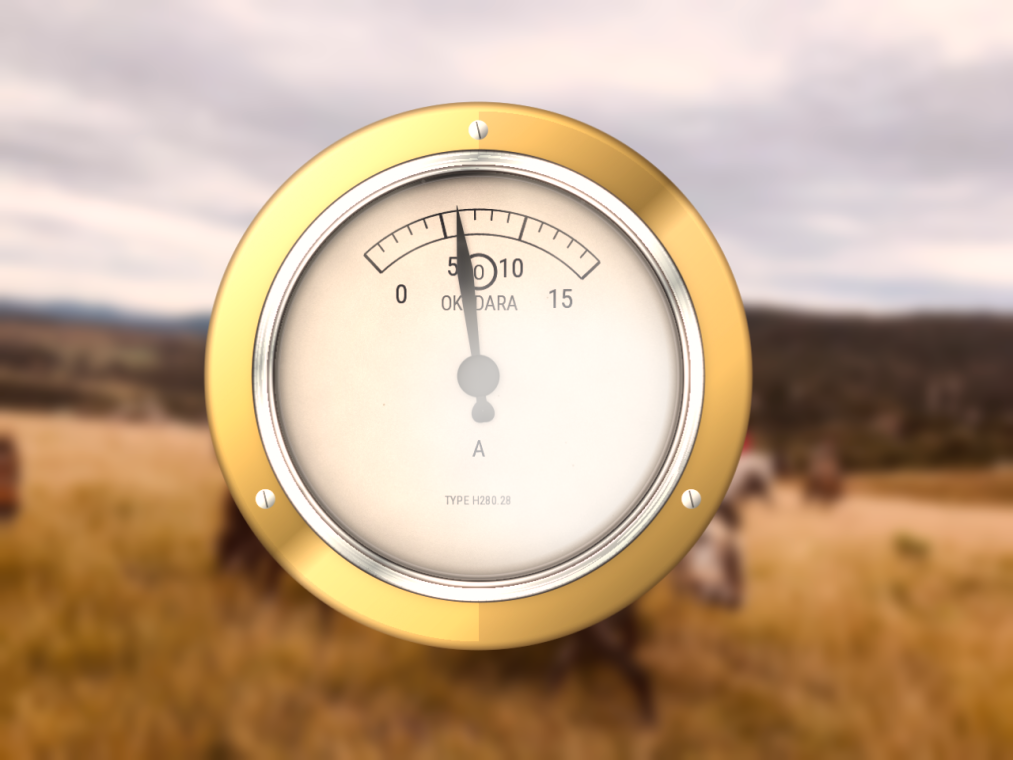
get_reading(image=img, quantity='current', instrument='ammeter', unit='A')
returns 6 A
